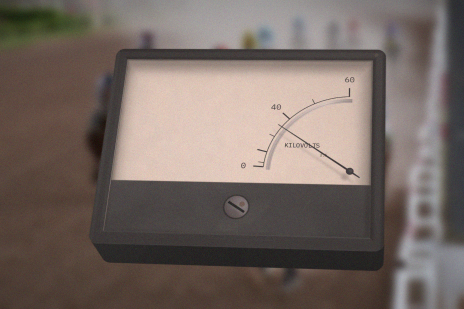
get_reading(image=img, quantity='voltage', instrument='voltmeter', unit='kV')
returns 35 kV
